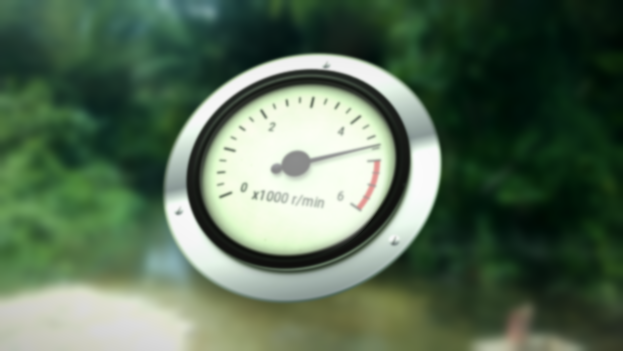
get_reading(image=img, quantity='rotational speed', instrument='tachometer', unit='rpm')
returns 4750 rpm
